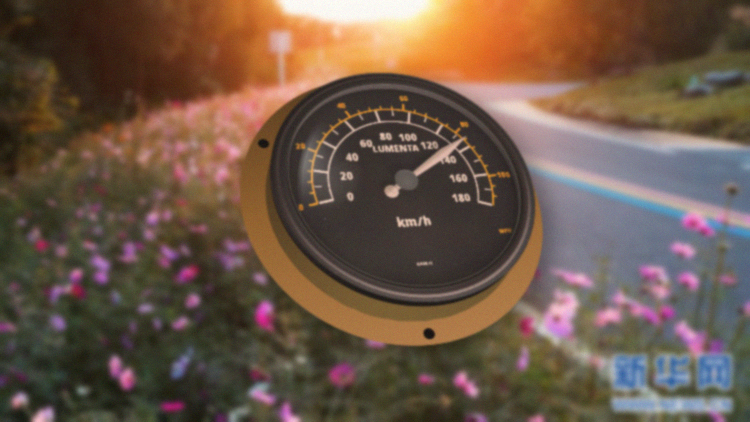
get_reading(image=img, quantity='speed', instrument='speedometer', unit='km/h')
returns 135 km/h
